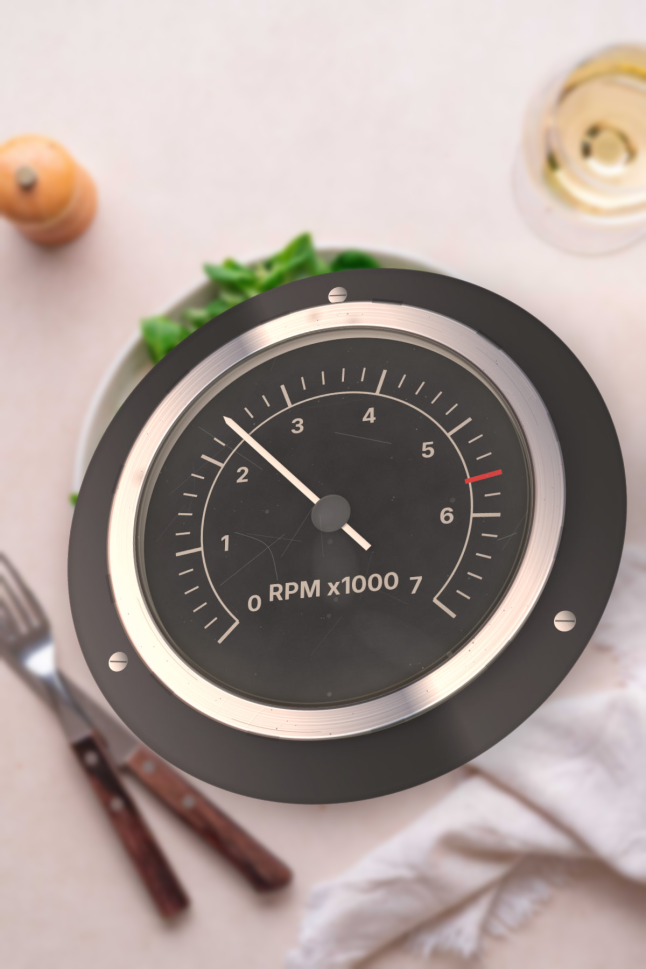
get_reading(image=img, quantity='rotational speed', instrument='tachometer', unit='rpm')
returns 2400 rpm
